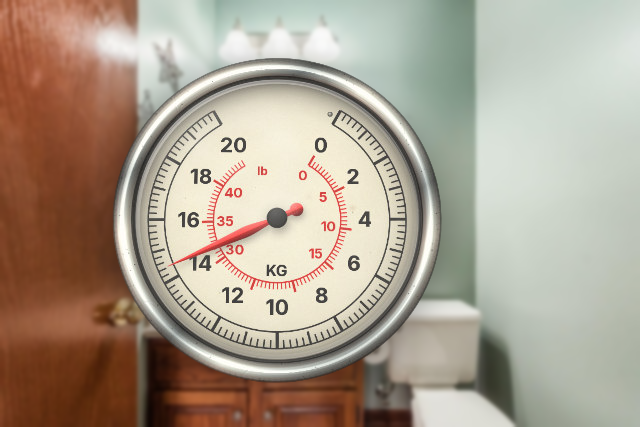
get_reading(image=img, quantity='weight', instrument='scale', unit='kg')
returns 14.4 kg
